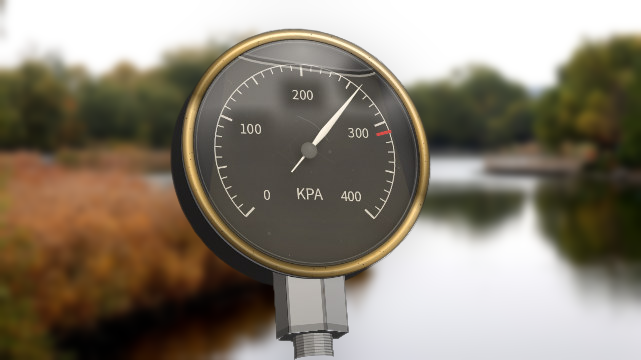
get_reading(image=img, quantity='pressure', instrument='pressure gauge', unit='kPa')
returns 260 kPa
